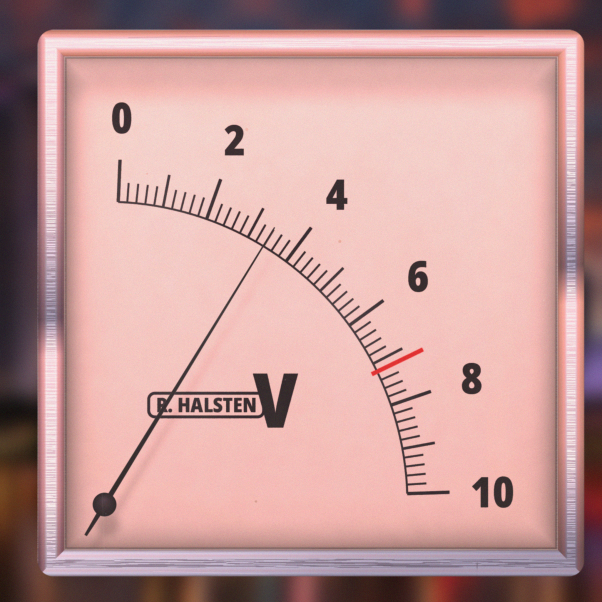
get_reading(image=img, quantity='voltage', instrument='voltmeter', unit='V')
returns 3.4 V
